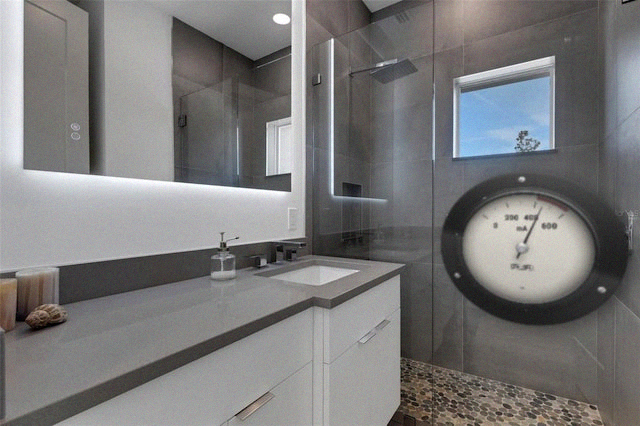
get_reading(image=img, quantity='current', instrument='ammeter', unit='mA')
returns 450 mA
